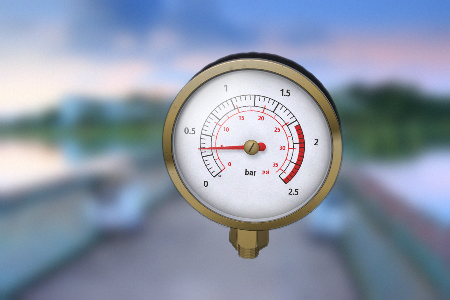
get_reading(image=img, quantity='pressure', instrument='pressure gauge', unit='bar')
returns 0.35 bar
